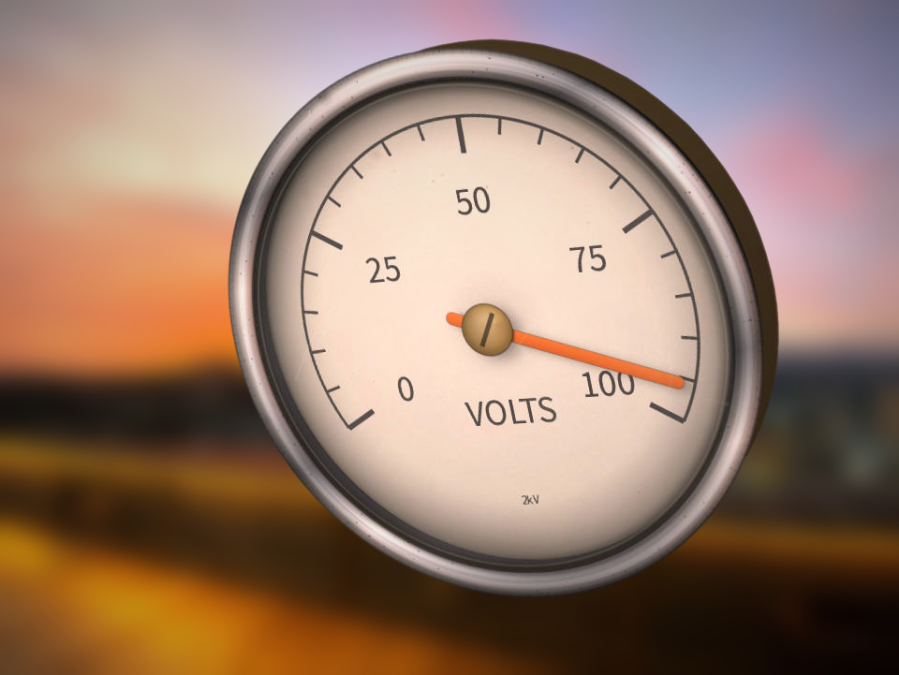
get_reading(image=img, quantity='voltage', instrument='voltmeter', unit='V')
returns 95 V
